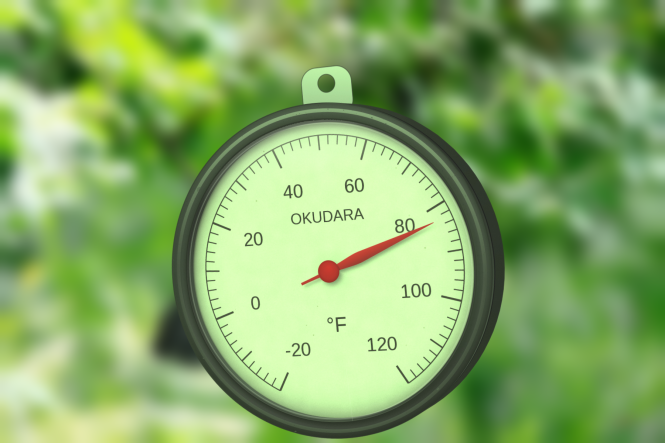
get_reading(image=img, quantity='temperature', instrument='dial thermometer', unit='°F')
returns 83 °F
